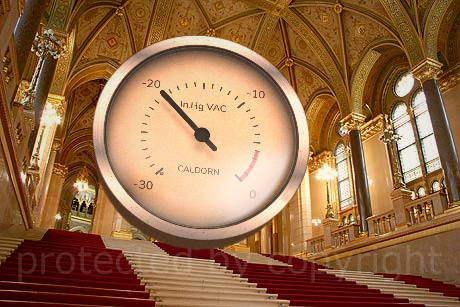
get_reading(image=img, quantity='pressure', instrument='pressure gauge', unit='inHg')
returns -20 inHg
